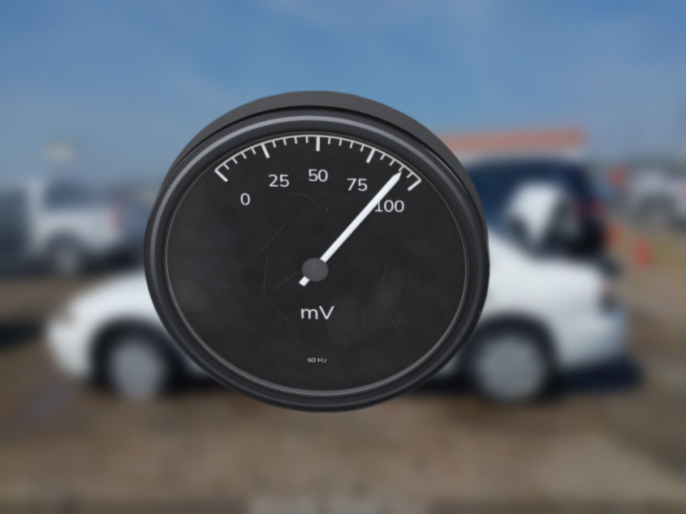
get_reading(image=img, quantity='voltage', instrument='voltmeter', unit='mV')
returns 90 mV
